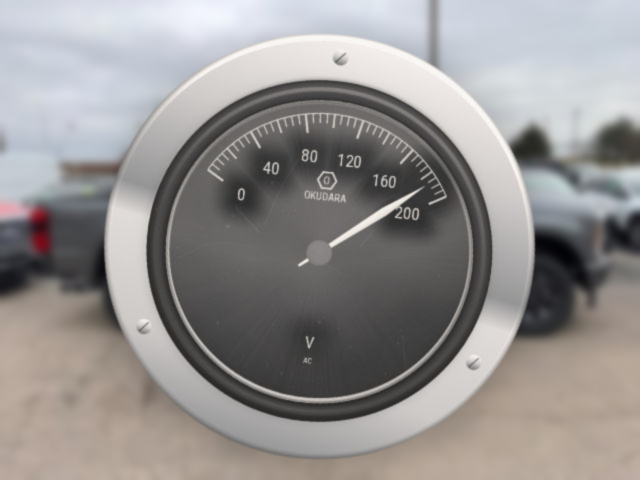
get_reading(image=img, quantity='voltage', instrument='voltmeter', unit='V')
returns 185 V
